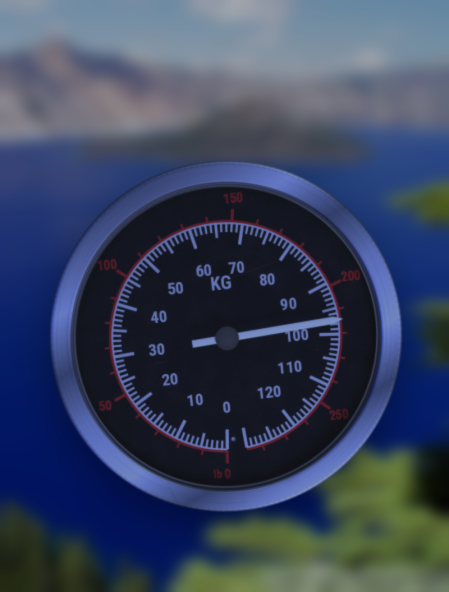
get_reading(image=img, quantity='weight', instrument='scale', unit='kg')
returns 97 kg
